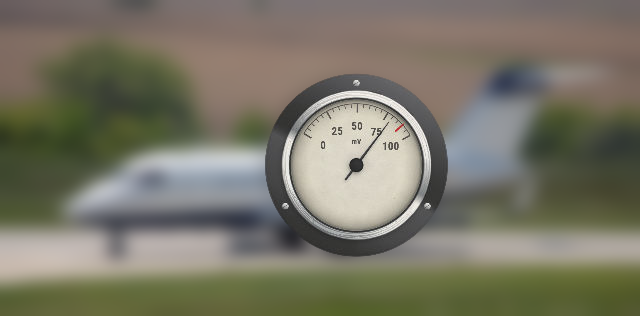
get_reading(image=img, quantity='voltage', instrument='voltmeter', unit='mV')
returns 80 mV
